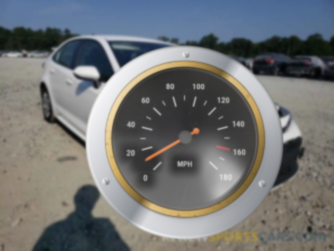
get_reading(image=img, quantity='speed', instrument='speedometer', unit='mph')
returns 10 mph
